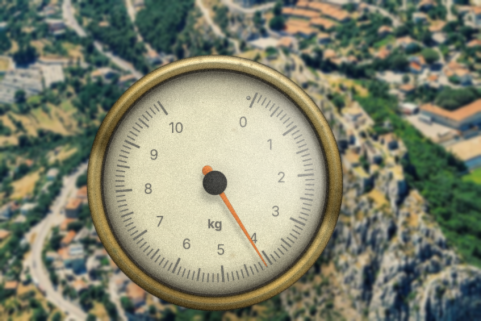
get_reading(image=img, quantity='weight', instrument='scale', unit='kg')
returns 4.1 kg
